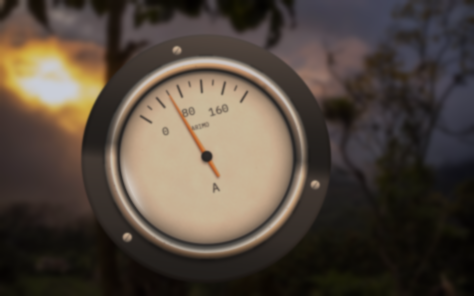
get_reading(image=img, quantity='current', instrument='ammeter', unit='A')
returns 60 A
